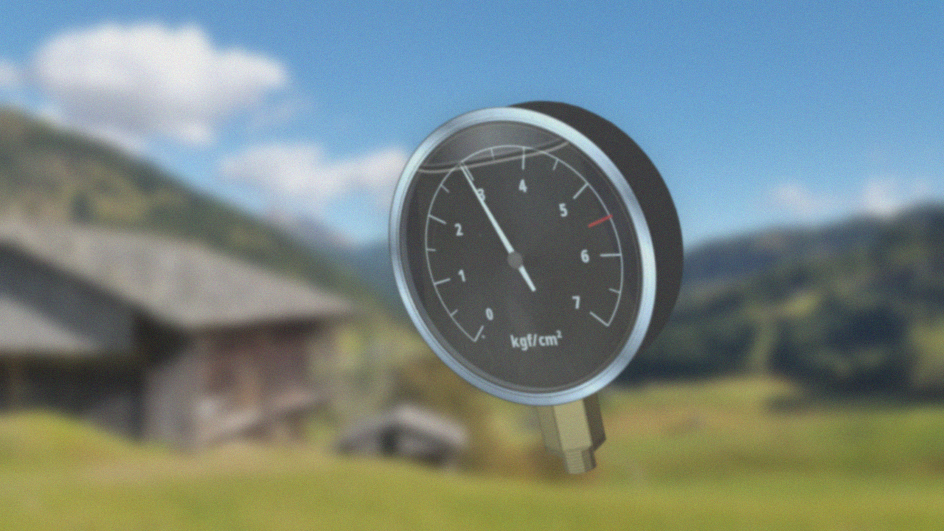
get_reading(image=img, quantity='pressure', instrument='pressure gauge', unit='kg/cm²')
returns 3 kg/cm²
